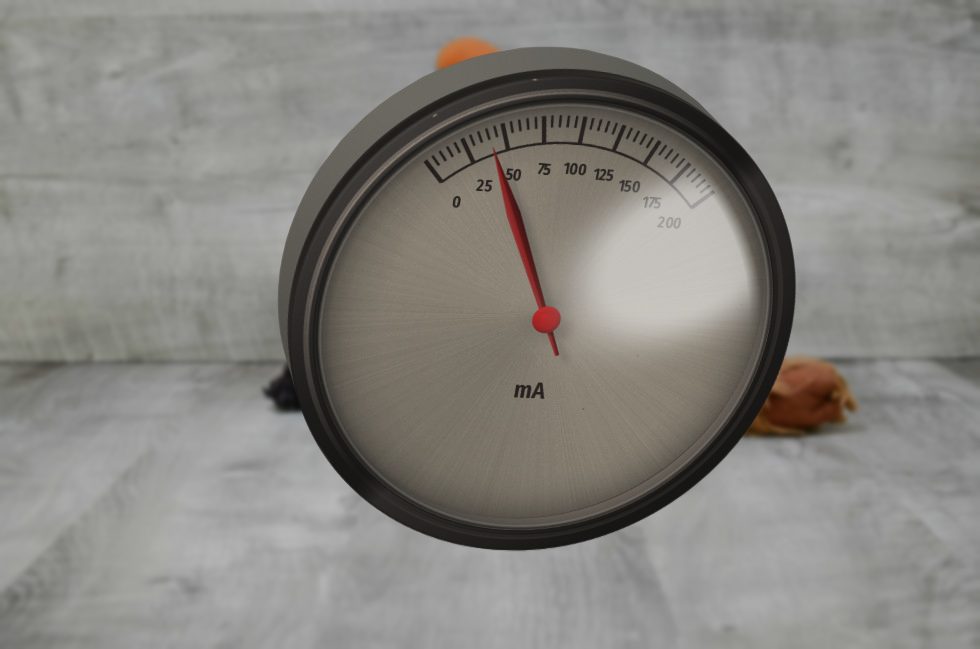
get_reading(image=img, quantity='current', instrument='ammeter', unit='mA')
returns 40 mA
